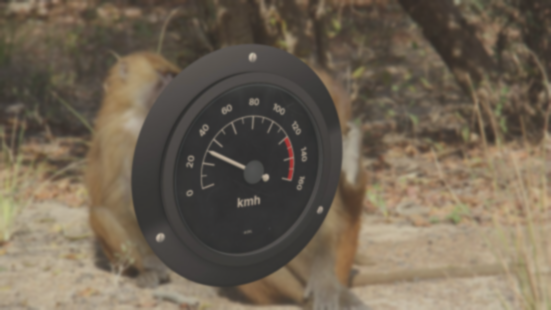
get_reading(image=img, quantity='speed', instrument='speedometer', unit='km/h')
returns 30 km/h
